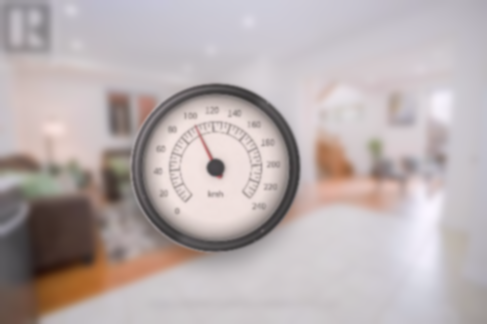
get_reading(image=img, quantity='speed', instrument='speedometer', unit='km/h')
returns 100 km/h
